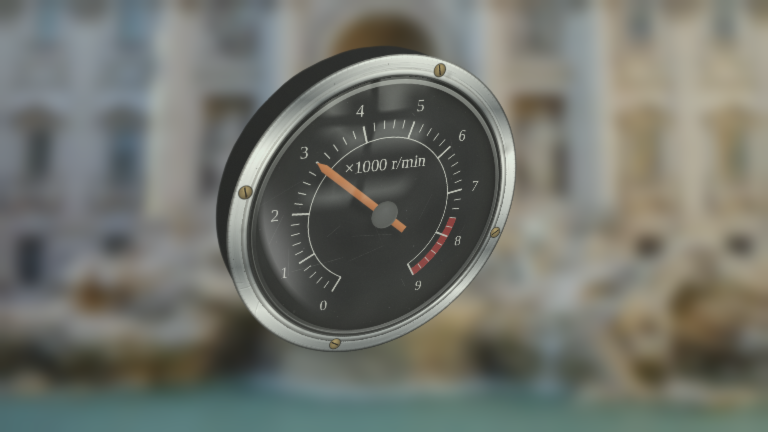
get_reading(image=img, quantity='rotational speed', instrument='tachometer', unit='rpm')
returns 3000 rpm
